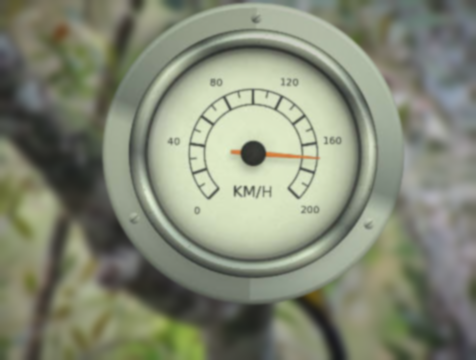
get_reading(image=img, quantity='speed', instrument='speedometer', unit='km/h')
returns 170 km/h
